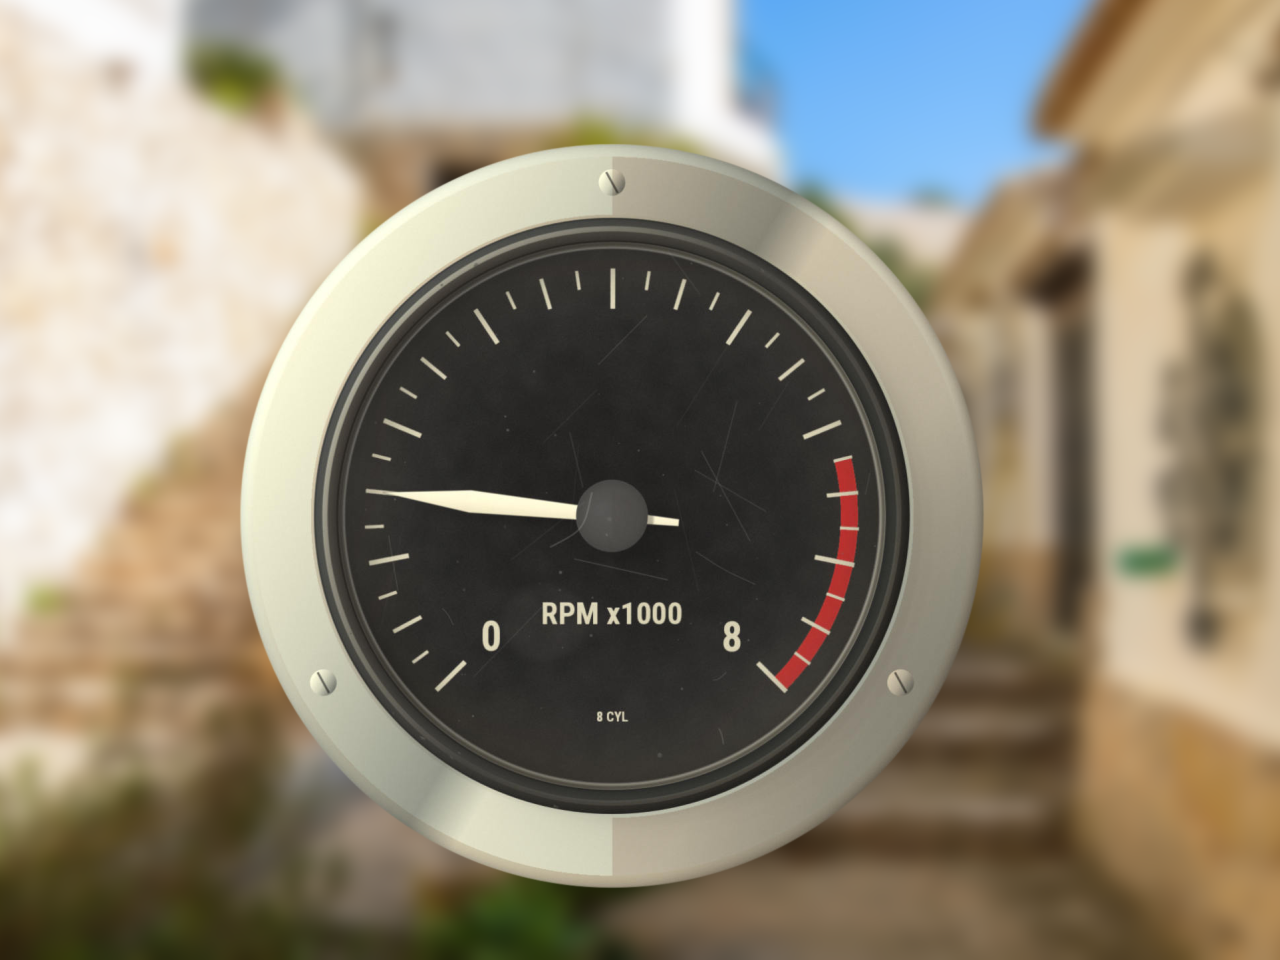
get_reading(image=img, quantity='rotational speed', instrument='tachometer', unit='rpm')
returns 1500 rpm
